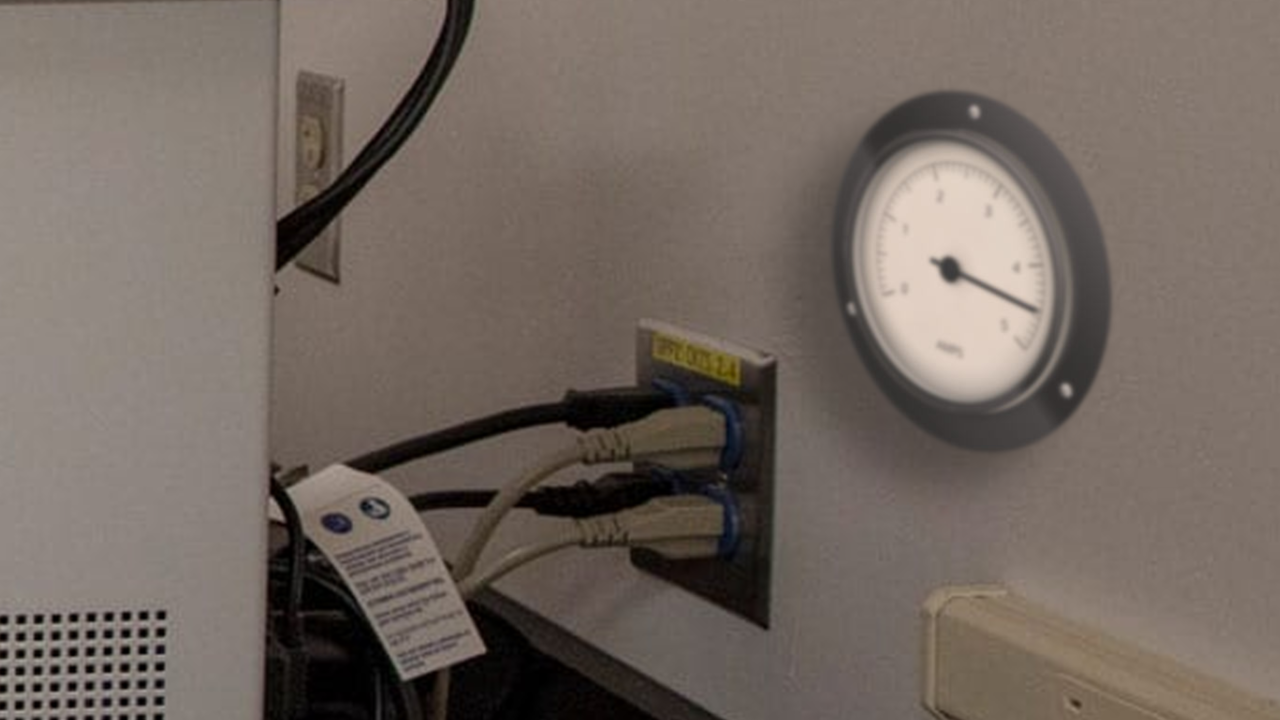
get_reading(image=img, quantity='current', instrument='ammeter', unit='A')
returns 4.5 A
